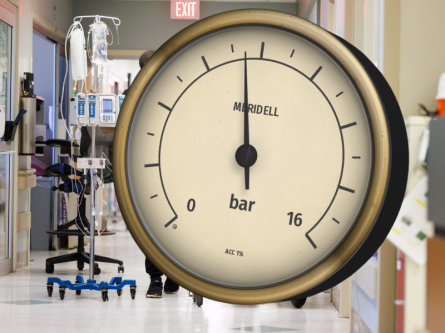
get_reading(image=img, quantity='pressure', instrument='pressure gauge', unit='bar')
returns 7.5 bar
